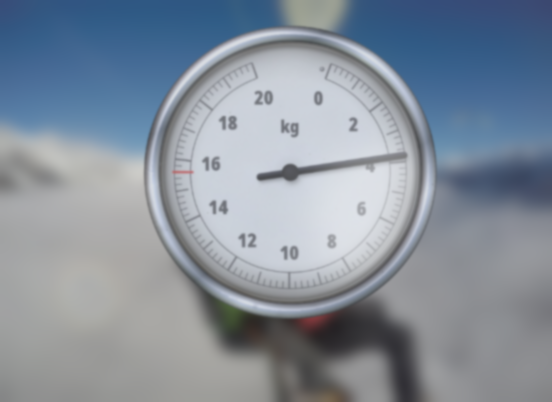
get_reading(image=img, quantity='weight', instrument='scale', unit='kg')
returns 3.8 kg
